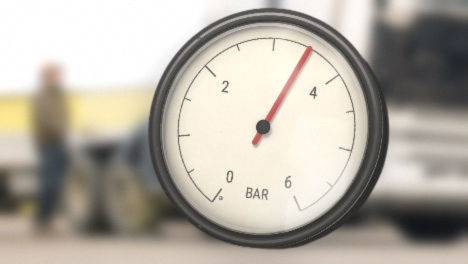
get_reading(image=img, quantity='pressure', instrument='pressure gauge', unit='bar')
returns 3.5 bar
